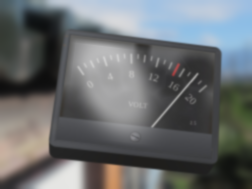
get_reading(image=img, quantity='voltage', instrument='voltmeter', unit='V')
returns 18 V
